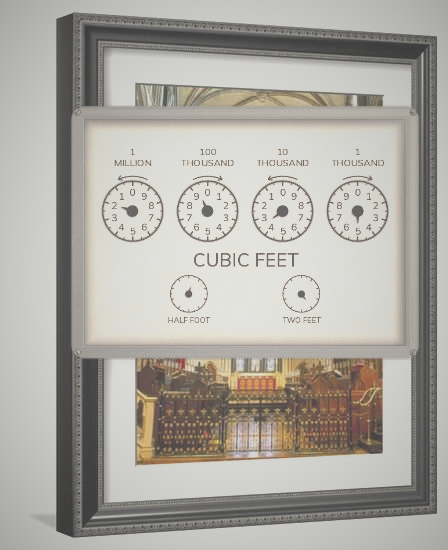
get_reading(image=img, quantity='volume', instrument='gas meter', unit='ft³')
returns 193500 ft³
